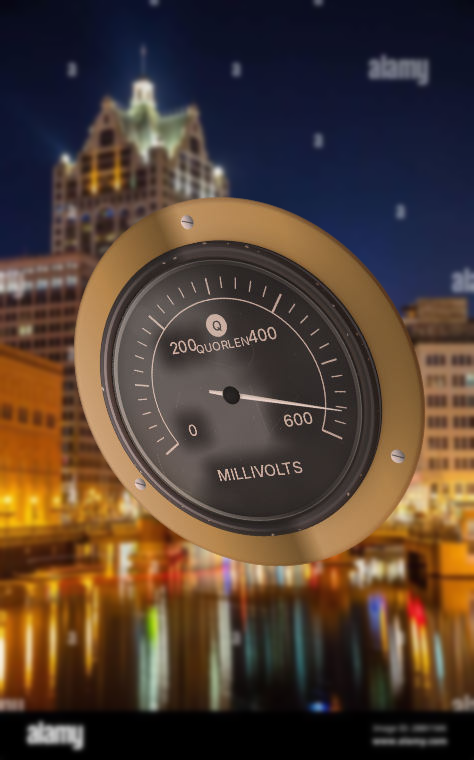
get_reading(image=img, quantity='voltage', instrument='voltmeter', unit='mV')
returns 560 mV
